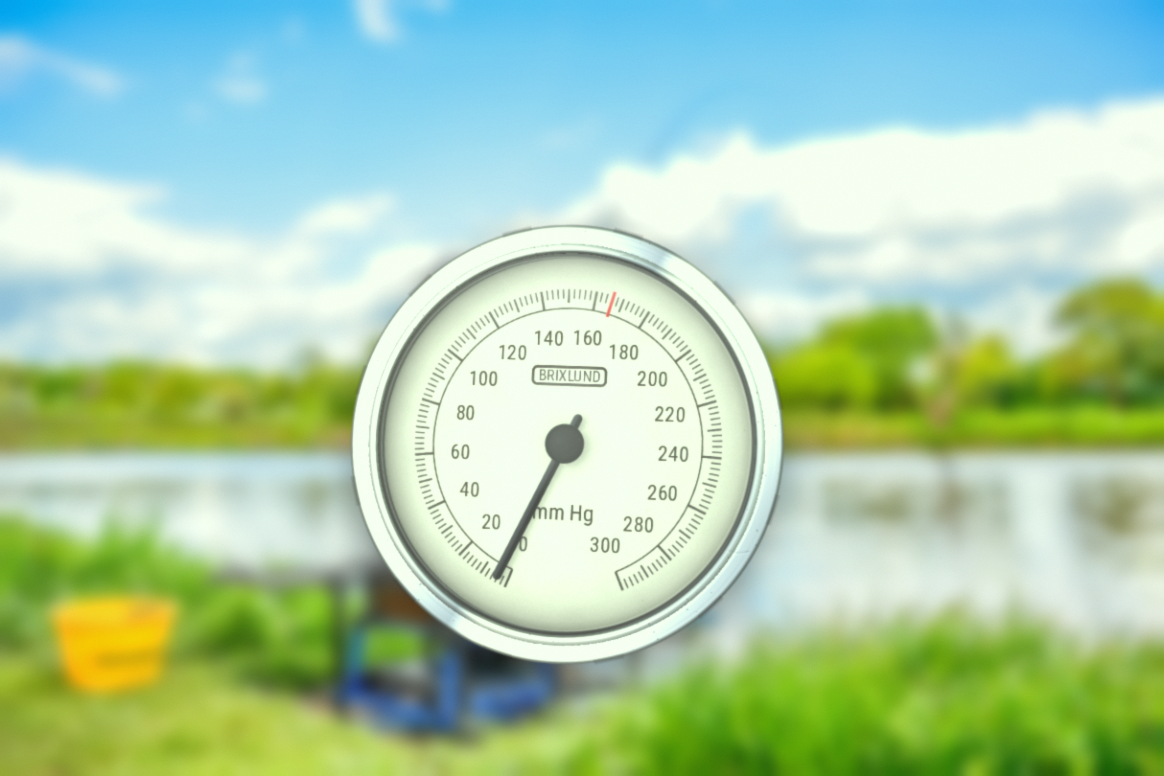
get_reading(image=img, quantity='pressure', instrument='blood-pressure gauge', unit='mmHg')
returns 4 mmHg
